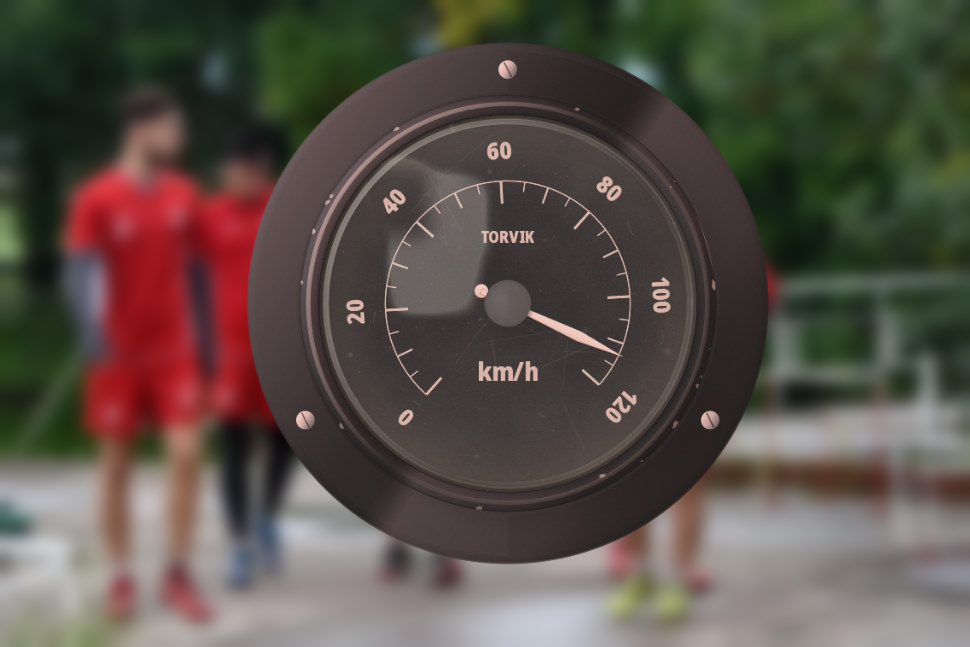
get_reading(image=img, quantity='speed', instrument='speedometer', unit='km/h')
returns 112.5 km/h
